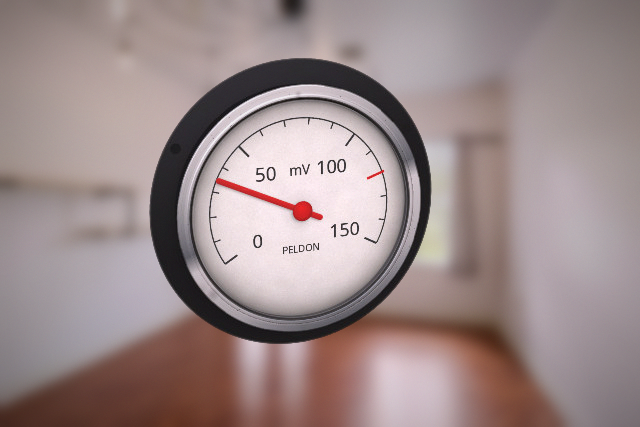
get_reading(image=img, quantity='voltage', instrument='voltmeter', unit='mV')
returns 35 mV
